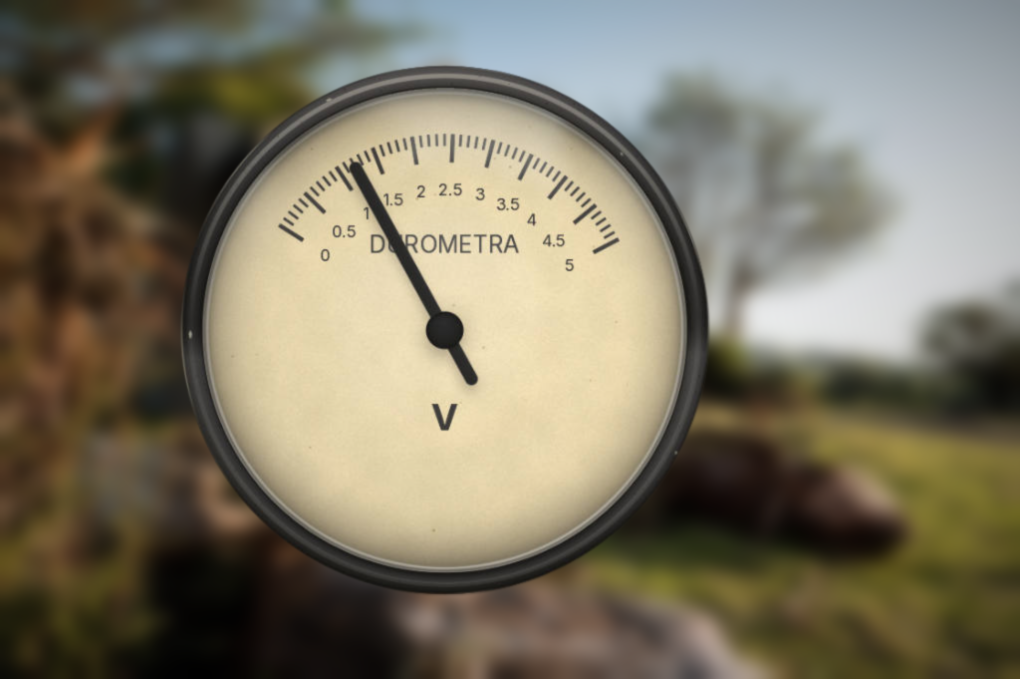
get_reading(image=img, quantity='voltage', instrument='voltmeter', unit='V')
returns 1.2 V
